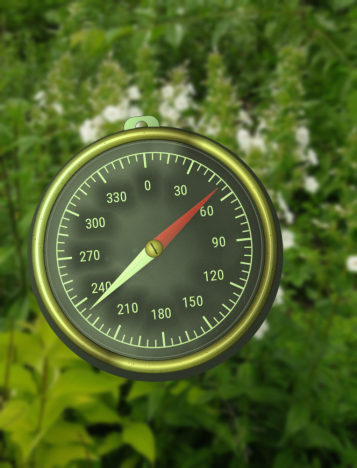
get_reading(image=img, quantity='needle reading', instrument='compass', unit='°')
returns 52.5 °
